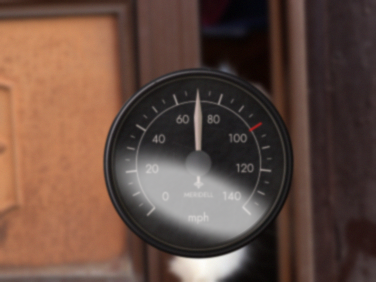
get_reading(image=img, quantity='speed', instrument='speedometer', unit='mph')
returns 70 mph
